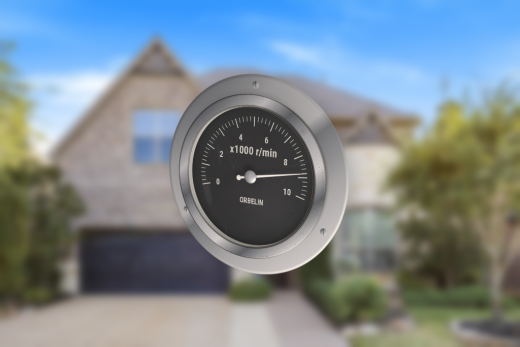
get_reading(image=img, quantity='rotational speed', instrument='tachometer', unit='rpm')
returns 8800 rpm
